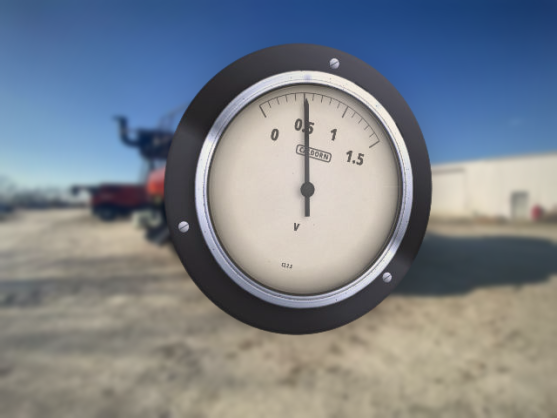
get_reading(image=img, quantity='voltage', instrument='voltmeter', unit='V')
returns 0.5 V
